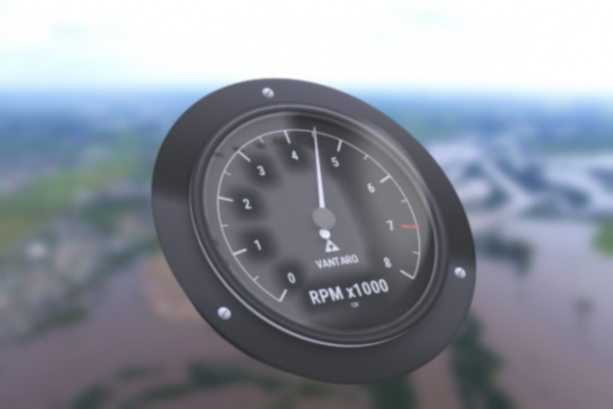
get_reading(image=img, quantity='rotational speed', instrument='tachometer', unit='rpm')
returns 4500 rpm
